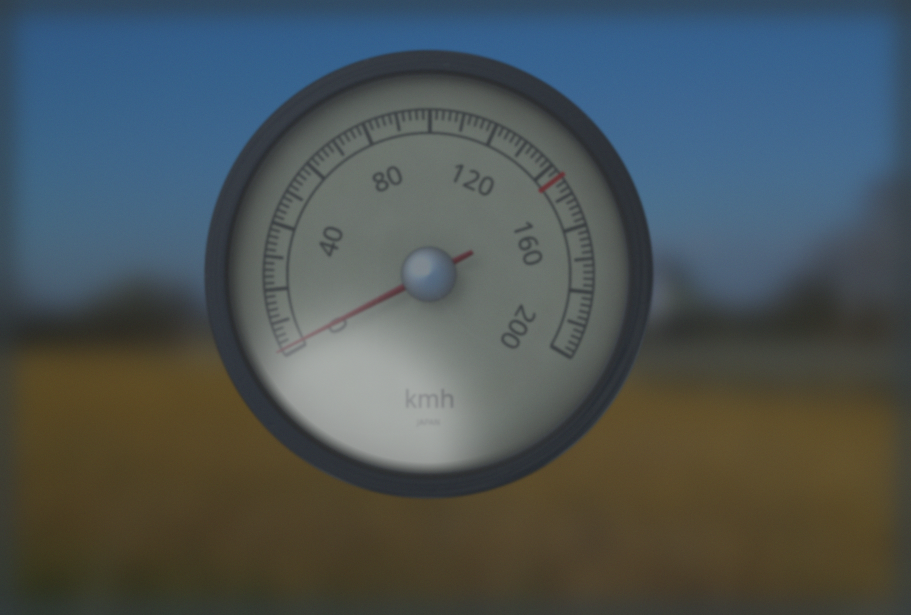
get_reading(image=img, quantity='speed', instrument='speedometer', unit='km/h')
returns 2 km/h
